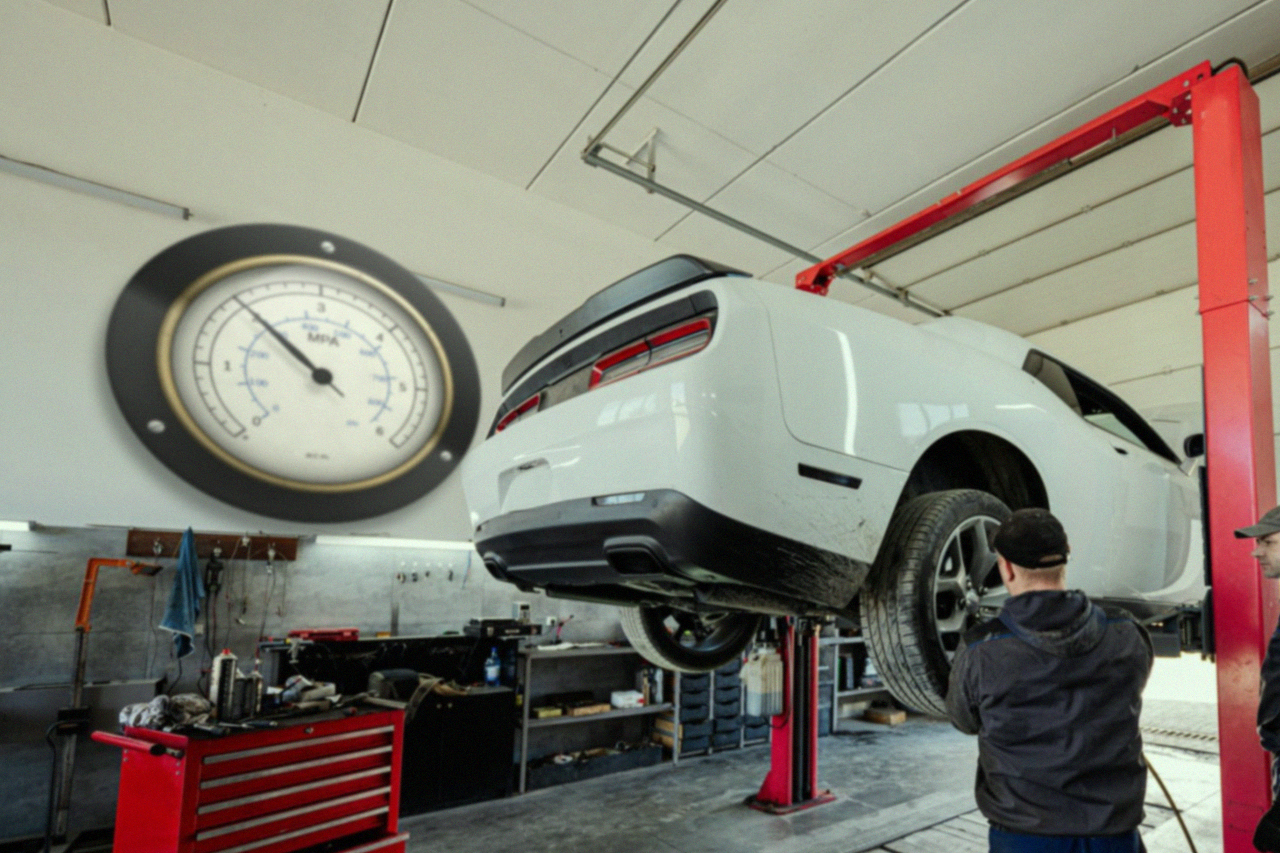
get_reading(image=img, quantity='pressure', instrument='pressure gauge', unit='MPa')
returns 2 MPa
